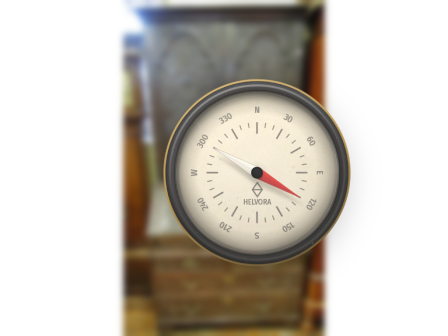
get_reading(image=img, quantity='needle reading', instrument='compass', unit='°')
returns 120 °
